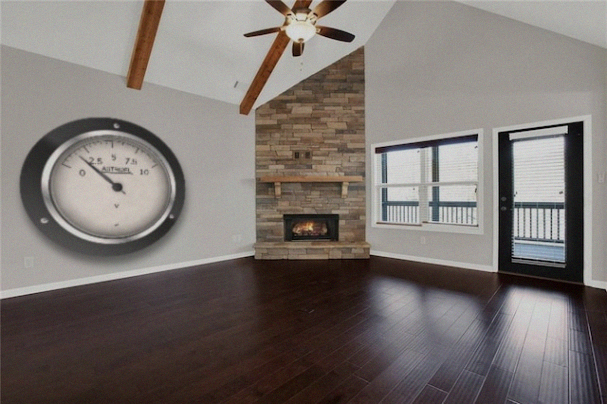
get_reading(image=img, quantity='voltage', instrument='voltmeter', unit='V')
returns 1.5 V
